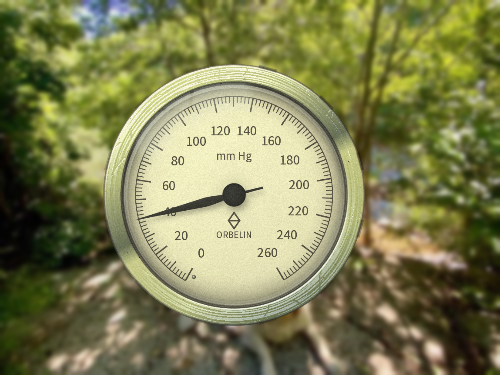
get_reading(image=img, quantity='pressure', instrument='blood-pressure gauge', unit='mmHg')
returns 40 mmHg
